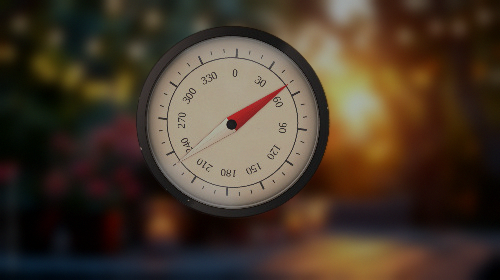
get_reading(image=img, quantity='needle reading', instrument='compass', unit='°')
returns 50 °
